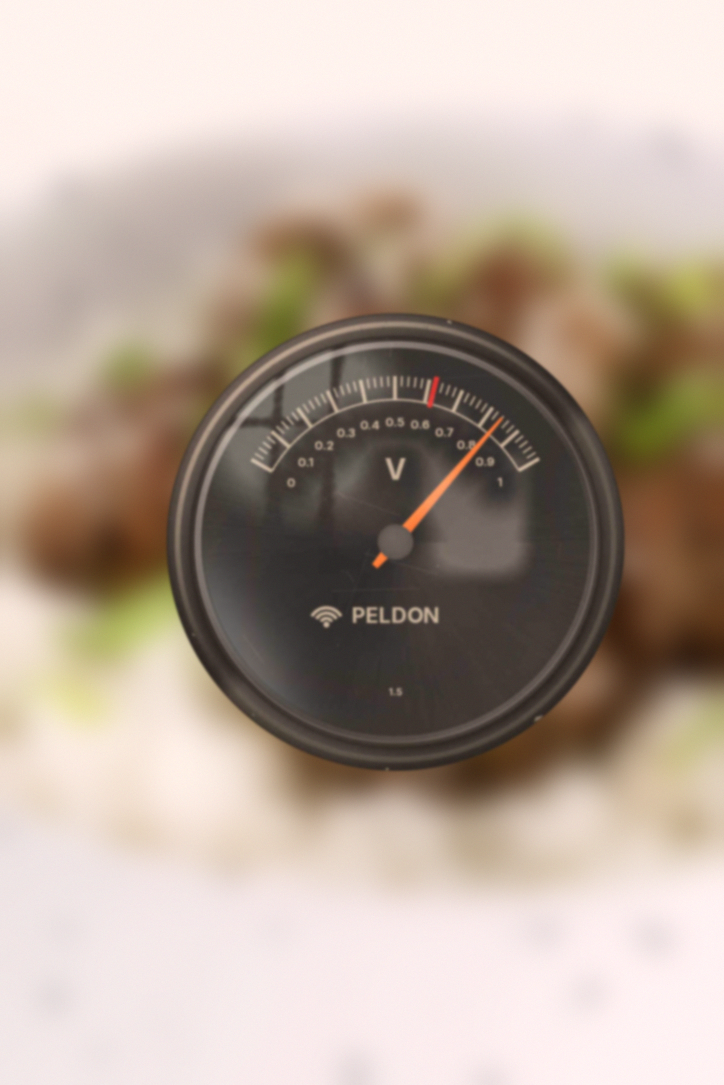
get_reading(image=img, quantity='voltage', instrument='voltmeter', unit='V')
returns 0.84 V
